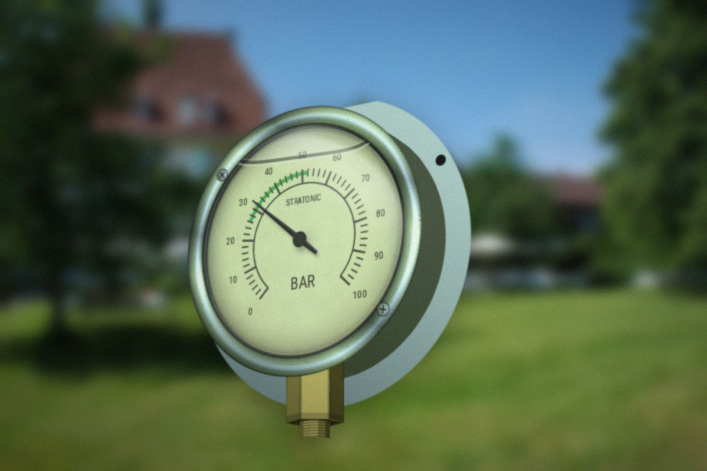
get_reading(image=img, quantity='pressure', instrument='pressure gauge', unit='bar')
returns 32 bar
